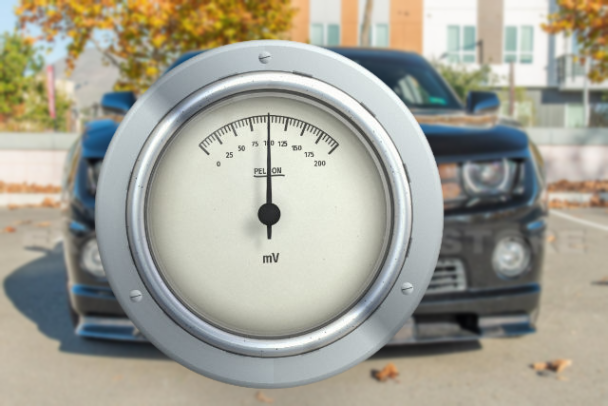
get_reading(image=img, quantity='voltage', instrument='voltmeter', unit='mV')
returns 100 mV
